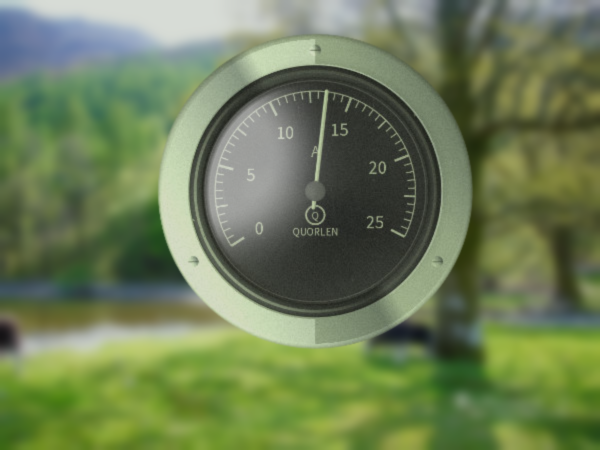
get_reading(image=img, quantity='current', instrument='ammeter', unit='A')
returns 13.5 A
